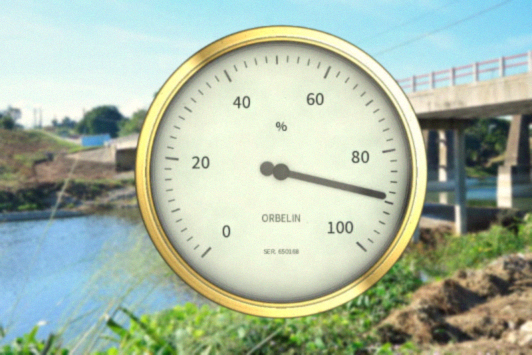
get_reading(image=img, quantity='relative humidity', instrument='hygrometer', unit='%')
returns 89 %
